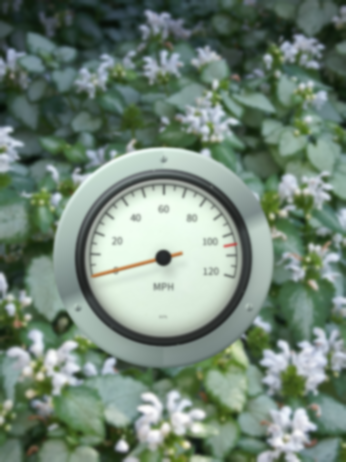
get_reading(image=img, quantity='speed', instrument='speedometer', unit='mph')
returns 0 mph
